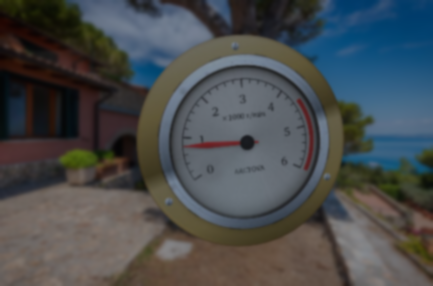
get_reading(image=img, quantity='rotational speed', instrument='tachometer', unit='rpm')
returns 800 rpm
